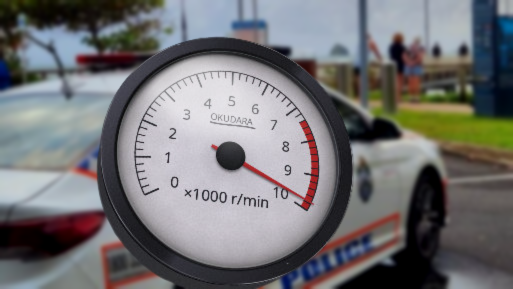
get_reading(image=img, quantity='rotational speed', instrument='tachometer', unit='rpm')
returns 9800 rpm
